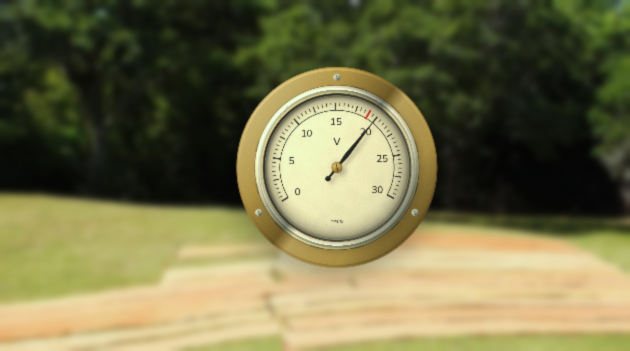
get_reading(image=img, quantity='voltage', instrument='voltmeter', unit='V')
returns 20 V
